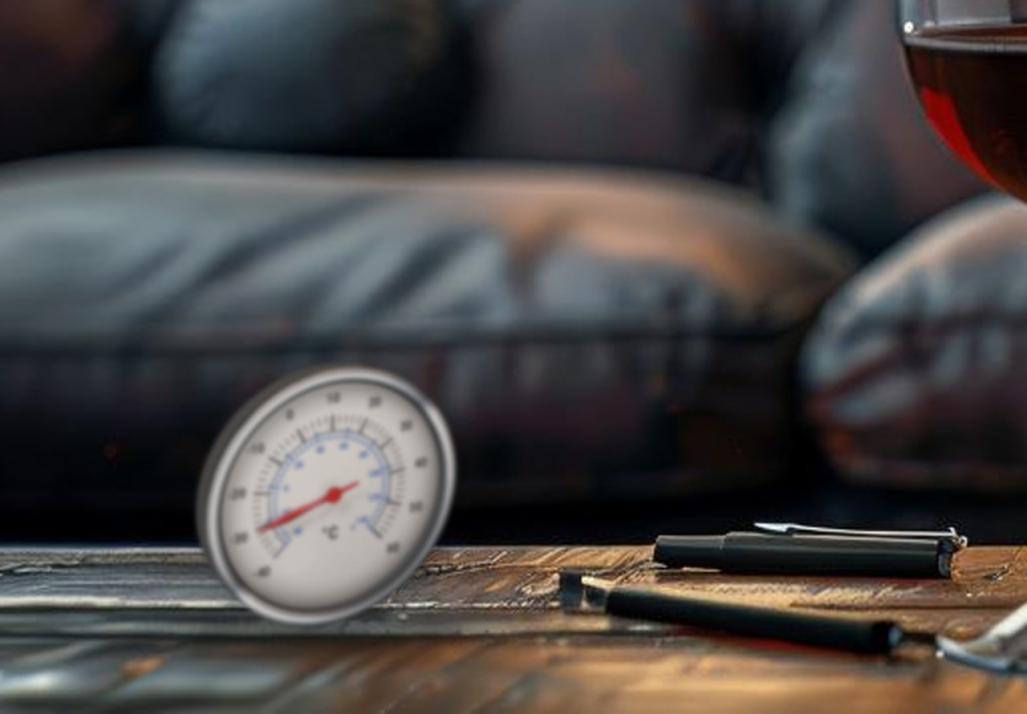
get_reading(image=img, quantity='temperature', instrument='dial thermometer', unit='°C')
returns -30 °C
